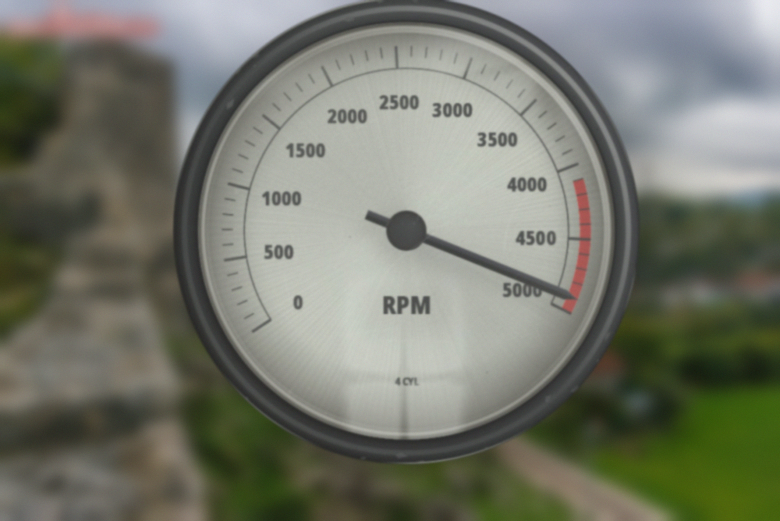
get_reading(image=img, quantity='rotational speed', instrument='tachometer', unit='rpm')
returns 4900 rpm
